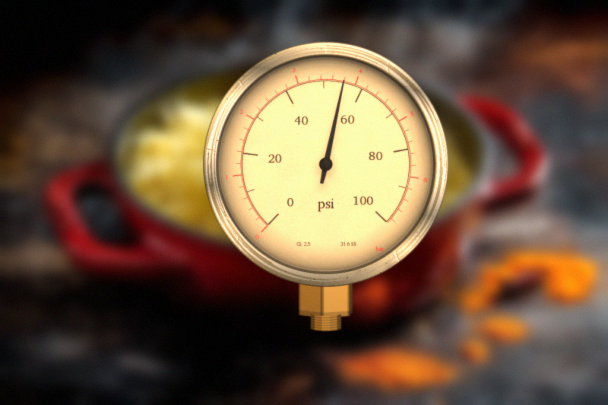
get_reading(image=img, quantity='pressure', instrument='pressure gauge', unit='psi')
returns 55 psi
